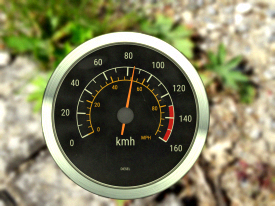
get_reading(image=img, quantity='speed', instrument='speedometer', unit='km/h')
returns 85 km/h
